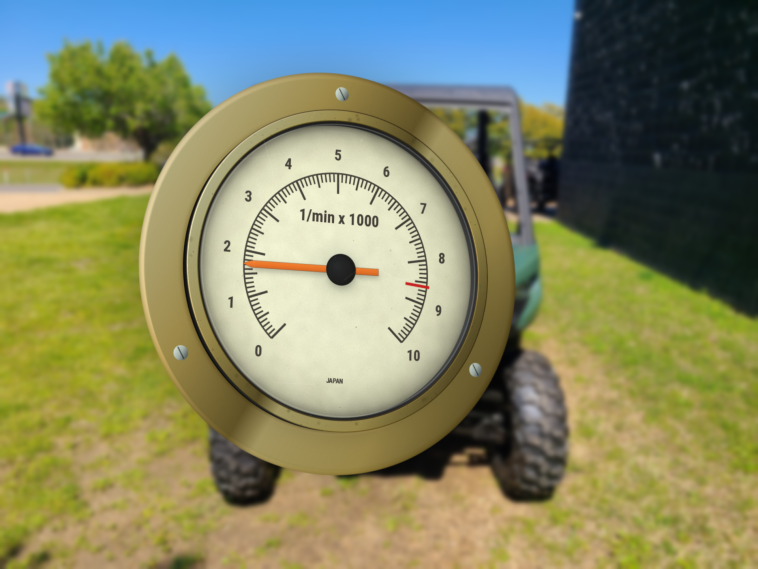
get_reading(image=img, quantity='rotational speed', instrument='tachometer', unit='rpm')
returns 1700 rpm
